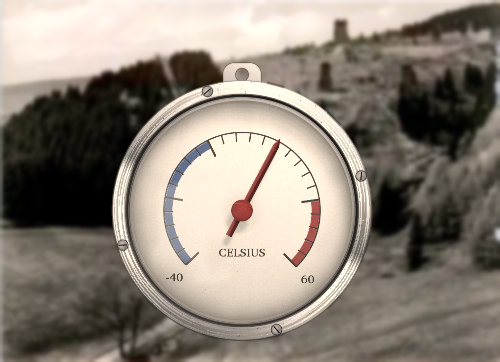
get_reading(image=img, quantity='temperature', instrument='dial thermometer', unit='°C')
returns 20 °C
